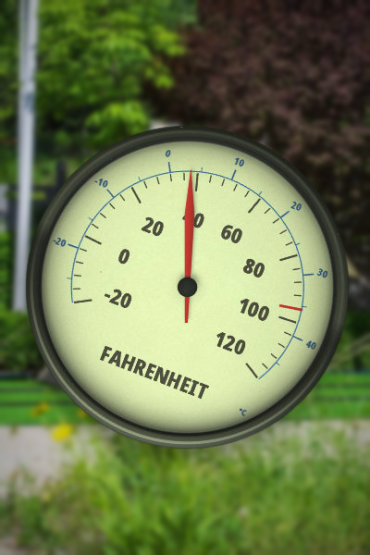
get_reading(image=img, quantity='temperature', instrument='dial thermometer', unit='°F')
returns 38 °F
